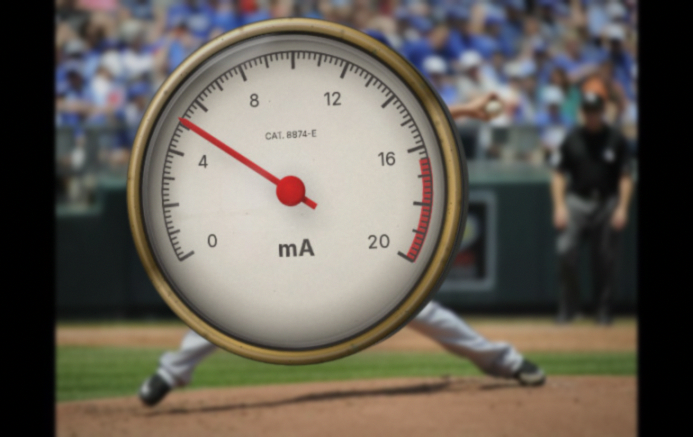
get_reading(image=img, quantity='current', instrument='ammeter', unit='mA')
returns 5.2 mA
